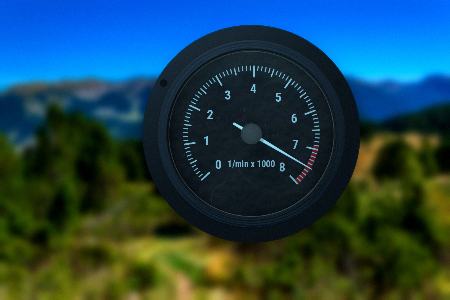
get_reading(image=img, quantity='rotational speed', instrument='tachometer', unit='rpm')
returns 7500 rpm
